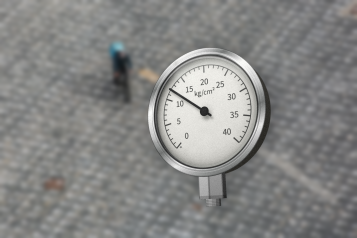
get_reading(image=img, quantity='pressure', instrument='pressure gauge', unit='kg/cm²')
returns 12 kg/cm²
